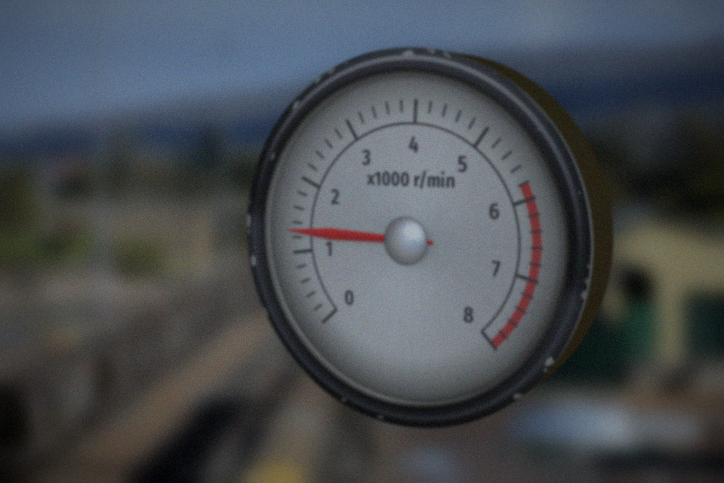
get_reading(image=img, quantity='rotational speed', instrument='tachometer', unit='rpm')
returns 1300 rpm
